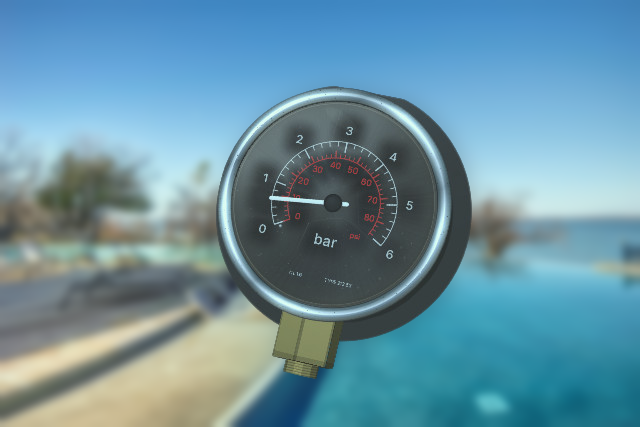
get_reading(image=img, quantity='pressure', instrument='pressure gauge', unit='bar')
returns 0.6 bar
